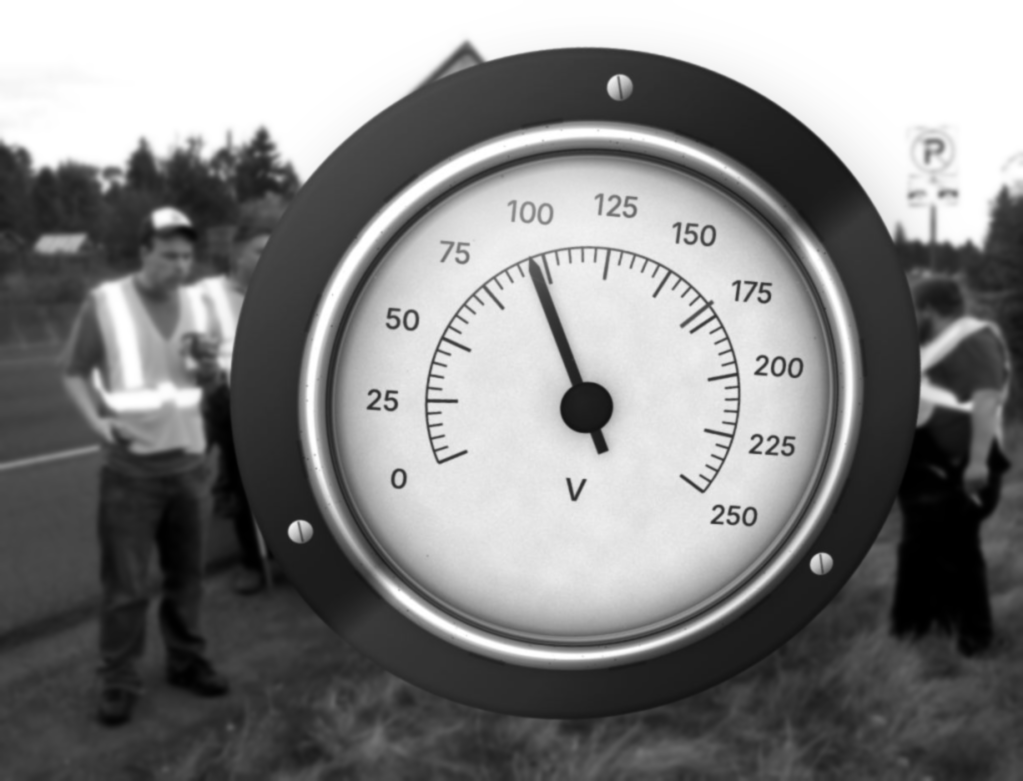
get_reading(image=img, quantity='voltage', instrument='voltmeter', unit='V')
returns 95 V
